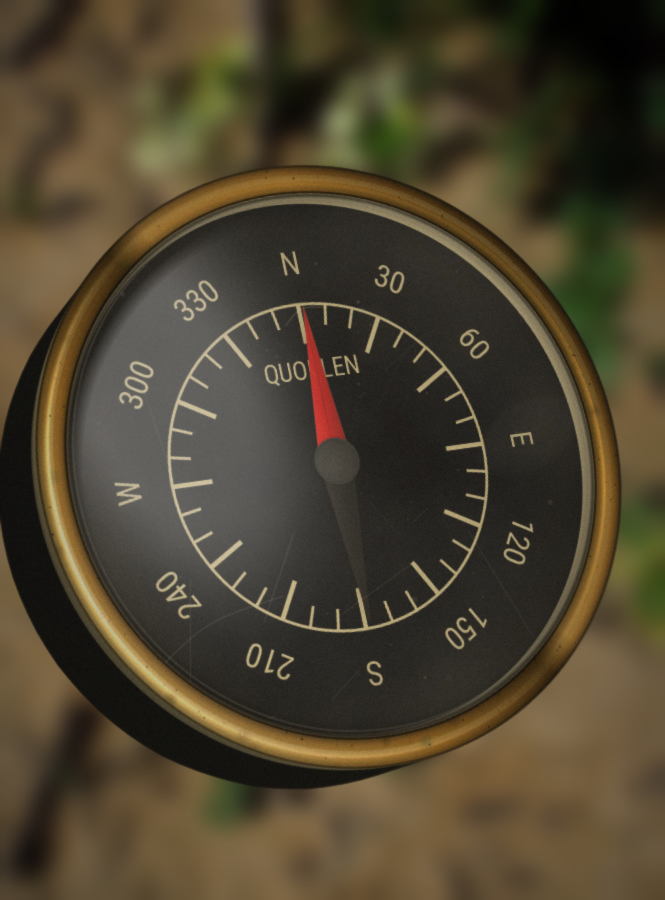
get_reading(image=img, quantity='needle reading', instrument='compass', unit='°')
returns 0 °
